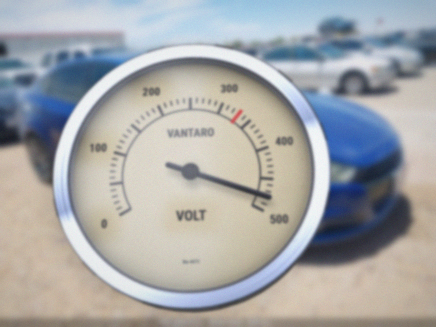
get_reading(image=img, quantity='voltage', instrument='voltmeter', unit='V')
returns 480 V
